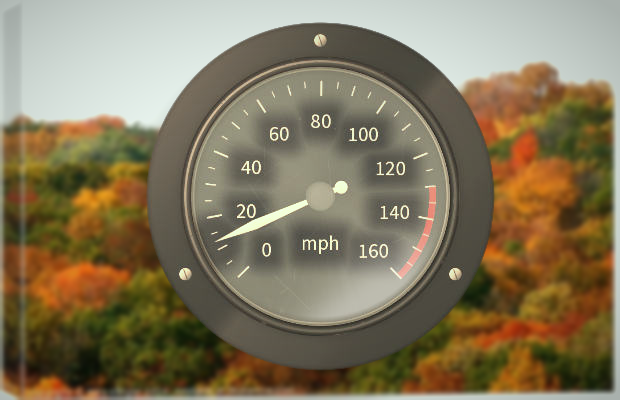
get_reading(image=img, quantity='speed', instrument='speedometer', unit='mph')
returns 12.5 mph
